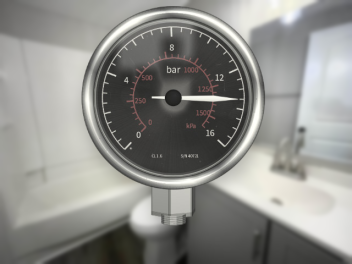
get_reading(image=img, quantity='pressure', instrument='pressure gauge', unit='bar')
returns 13.5 bar
